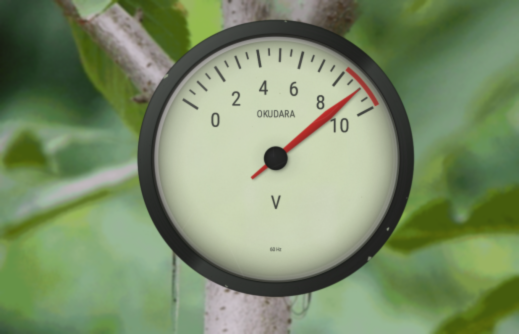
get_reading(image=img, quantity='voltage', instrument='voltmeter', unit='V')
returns 9 V
